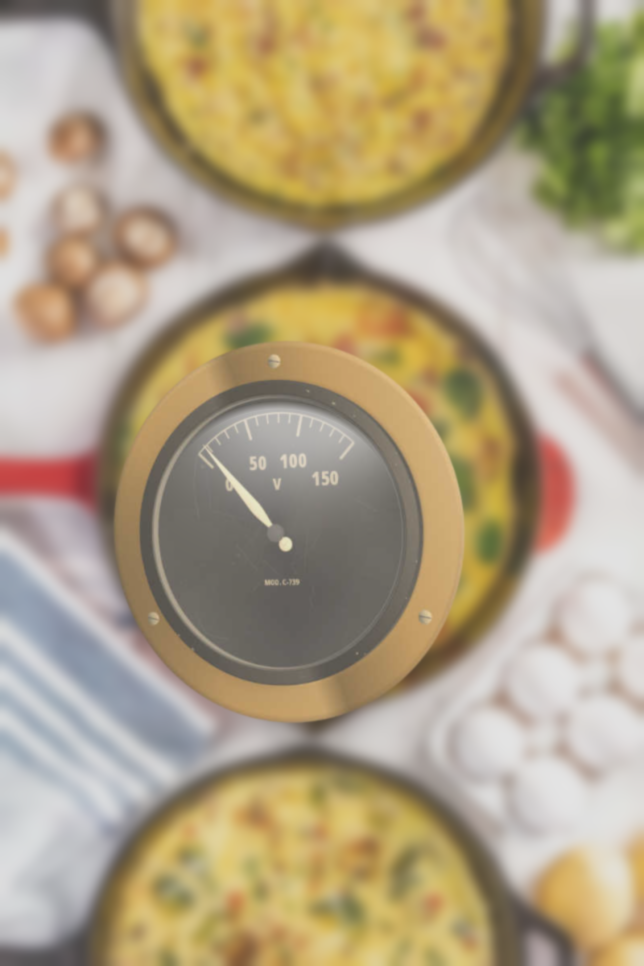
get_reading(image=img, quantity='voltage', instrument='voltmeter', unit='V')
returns 10 V
